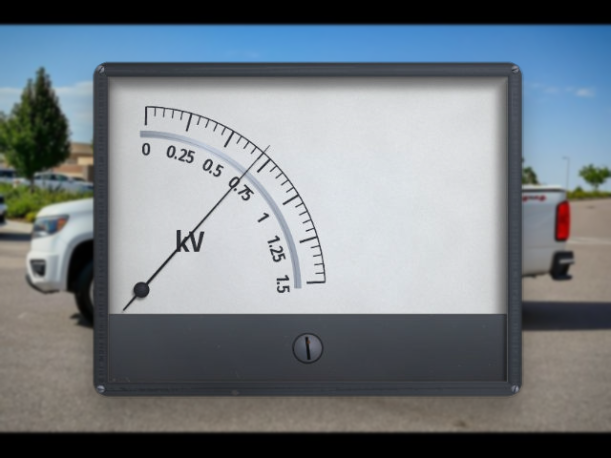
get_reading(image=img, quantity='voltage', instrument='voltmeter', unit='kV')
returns 0.7 kV
